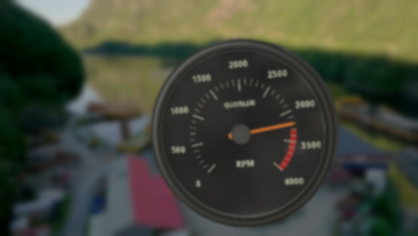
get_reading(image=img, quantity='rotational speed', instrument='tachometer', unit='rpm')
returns 3200 rpm
